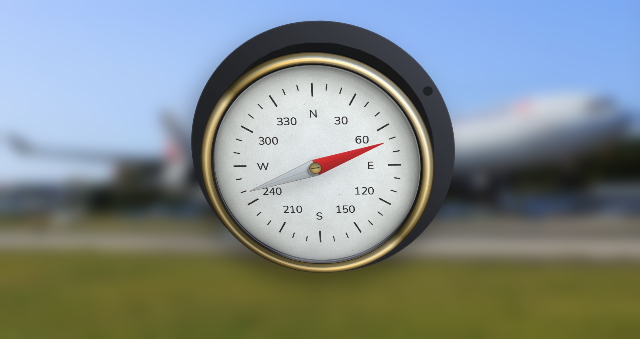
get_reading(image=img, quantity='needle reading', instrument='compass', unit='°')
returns 70 °
